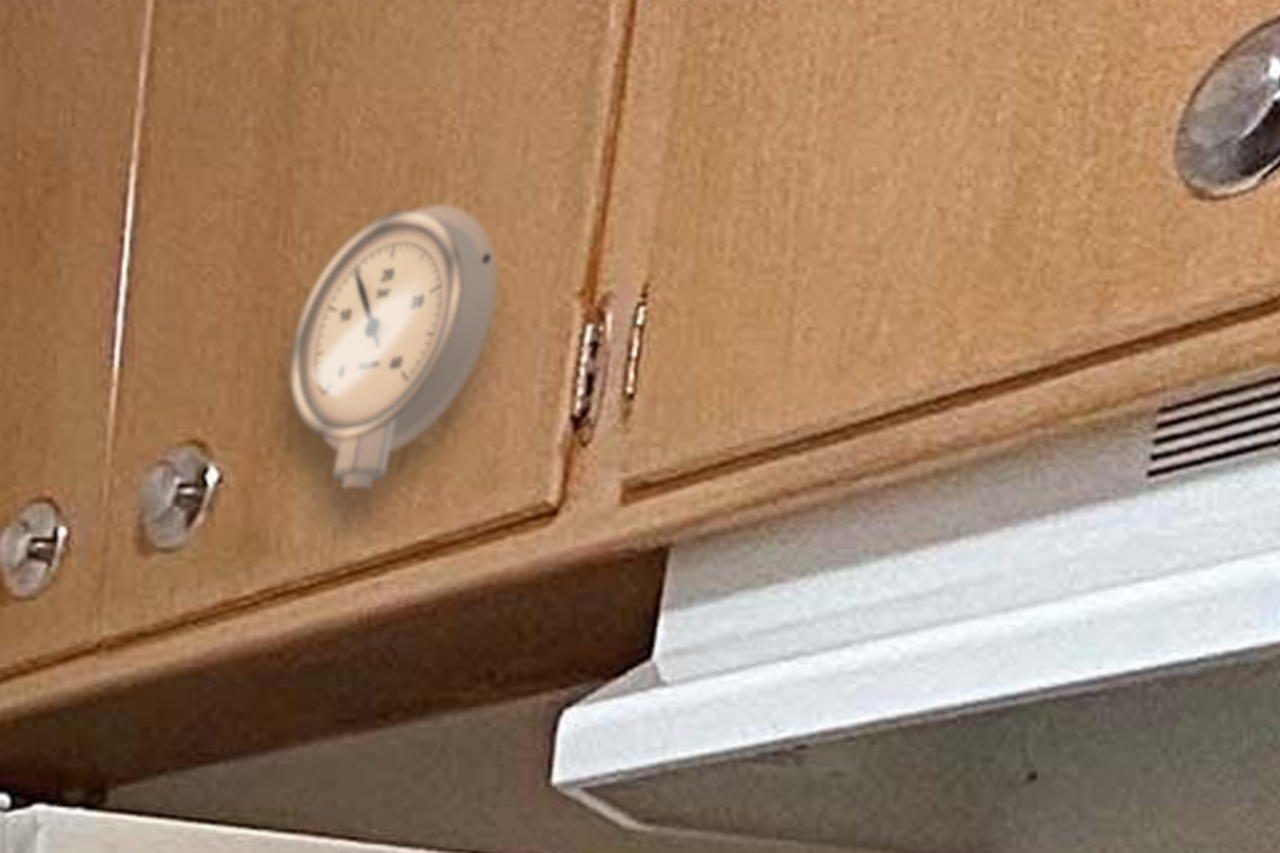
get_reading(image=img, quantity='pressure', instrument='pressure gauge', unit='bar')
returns 15 bar
